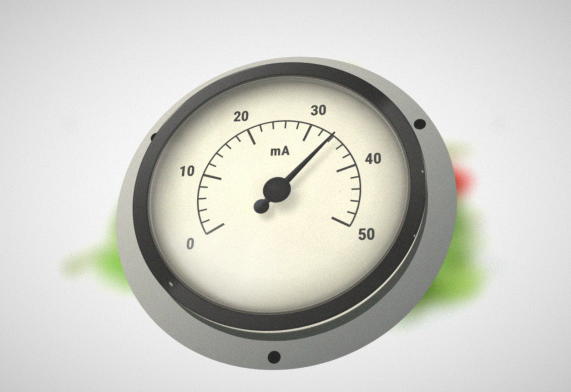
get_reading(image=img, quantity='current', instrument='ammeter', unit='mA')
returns 34 mA
